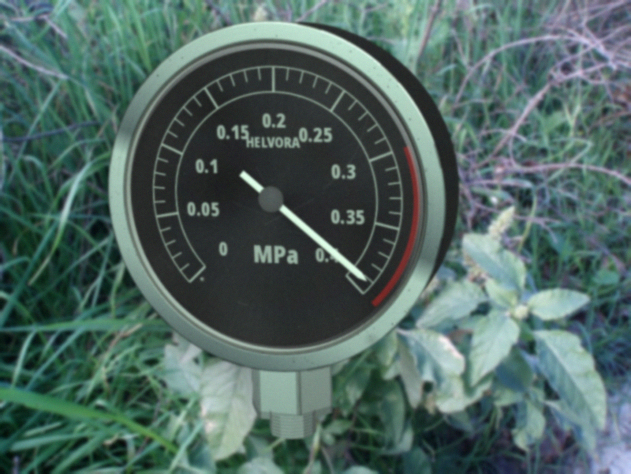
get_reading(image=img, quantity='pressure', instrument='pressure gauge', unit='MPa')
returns 0.39 MPa
